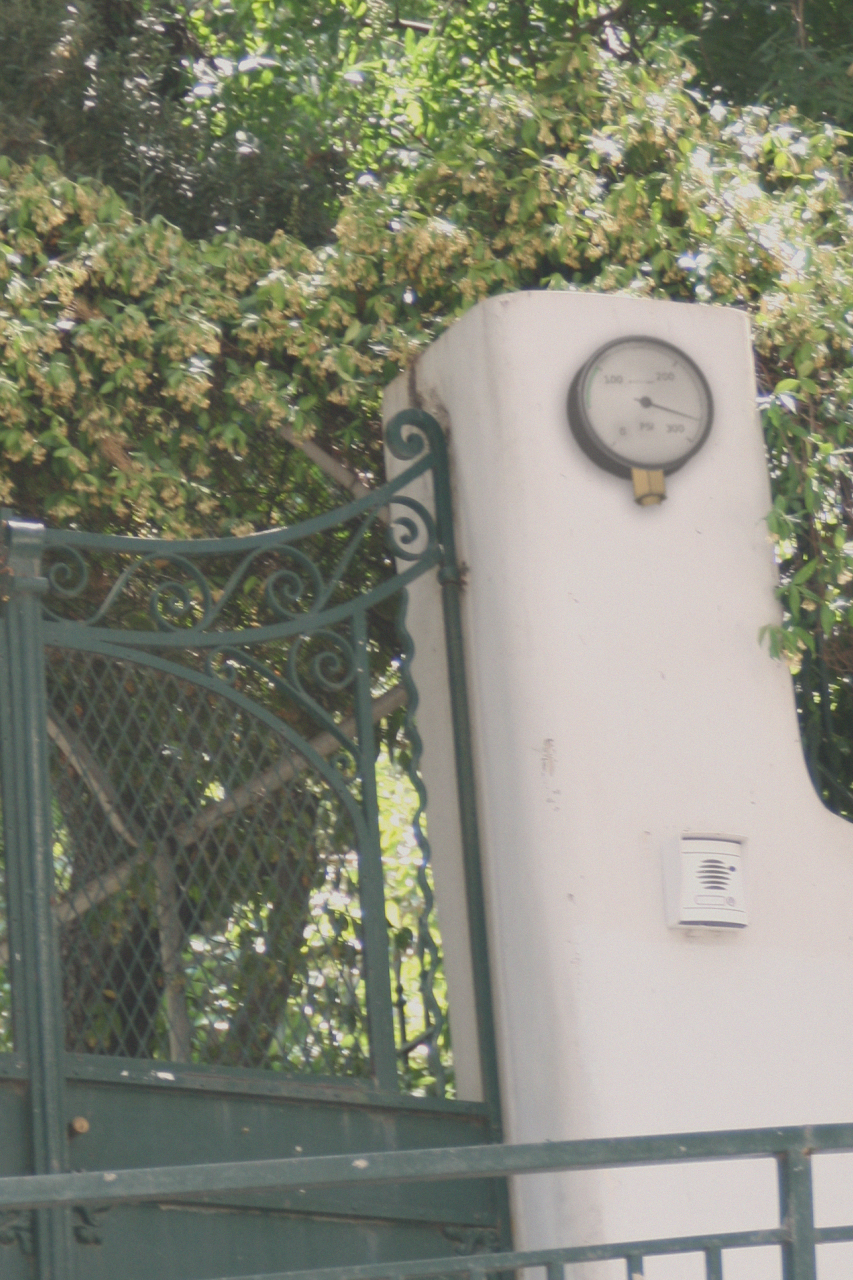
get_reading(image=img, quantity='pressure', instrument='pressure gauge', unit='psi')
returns 275 psi
